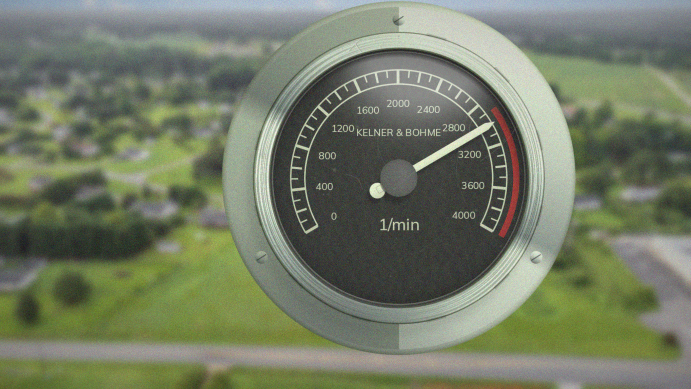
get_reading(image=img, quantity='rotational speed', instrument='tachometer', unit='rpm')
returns 3000 rpm
